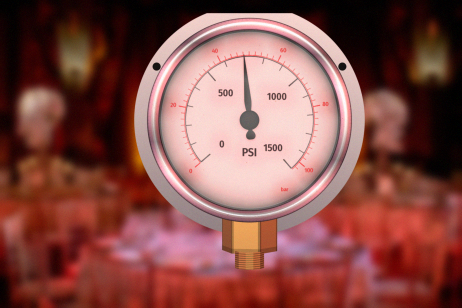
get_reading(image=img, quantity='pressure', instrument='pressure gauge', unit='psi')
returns 700 psi
